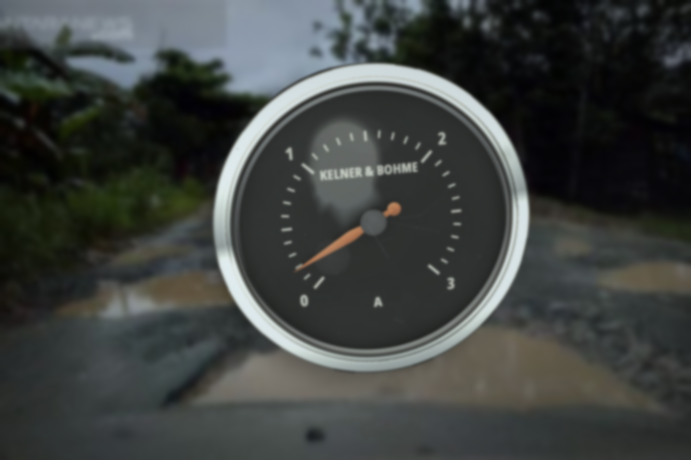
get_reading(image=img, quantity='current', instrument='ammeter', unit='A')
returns 0.2 A
